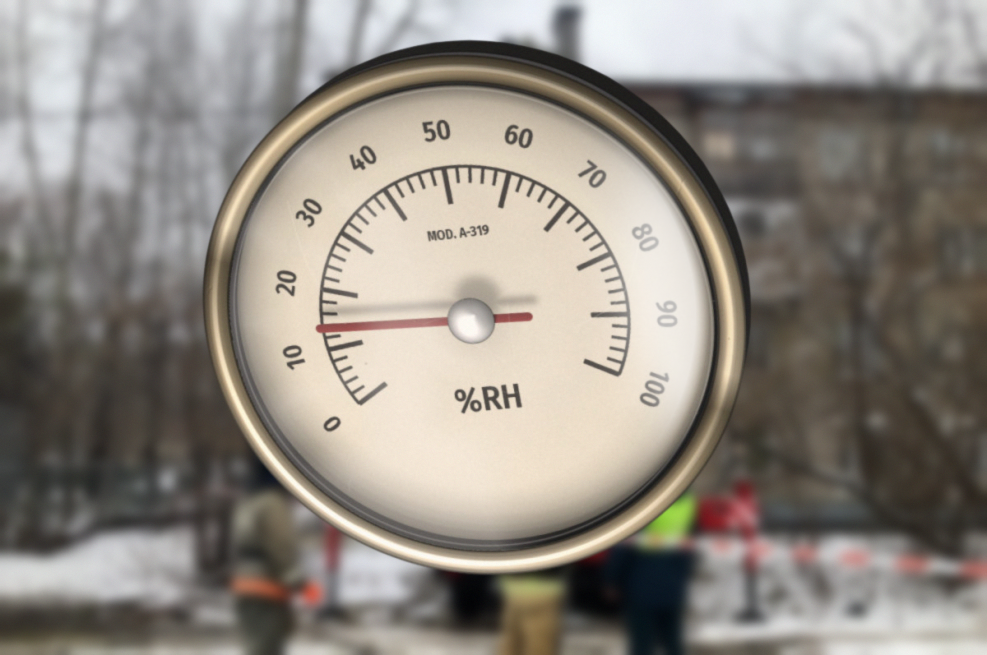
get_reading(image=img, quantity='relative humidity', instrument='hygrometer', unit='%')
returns 14 %
